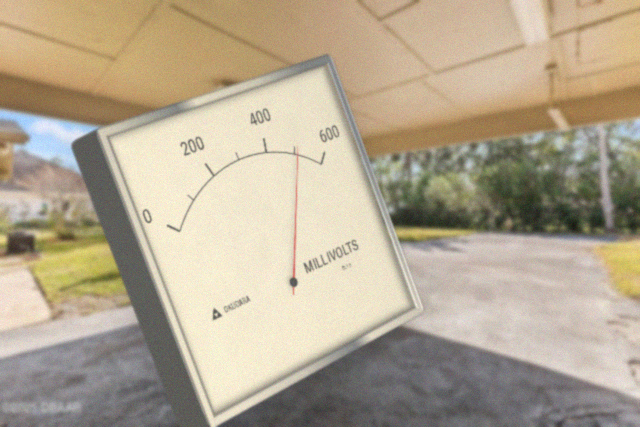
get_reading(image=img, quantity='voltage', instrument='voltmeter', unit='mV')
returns 500 mV
